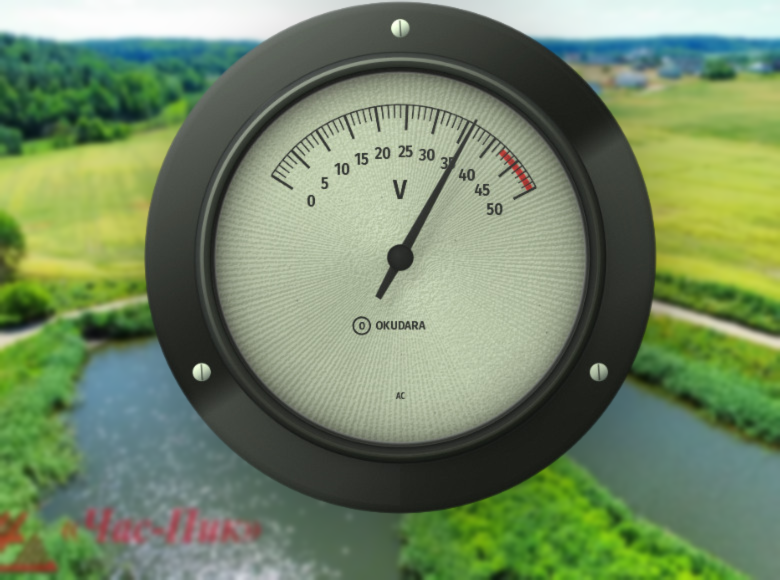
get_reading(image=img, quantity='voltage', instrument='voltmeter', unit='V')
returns 36 V
